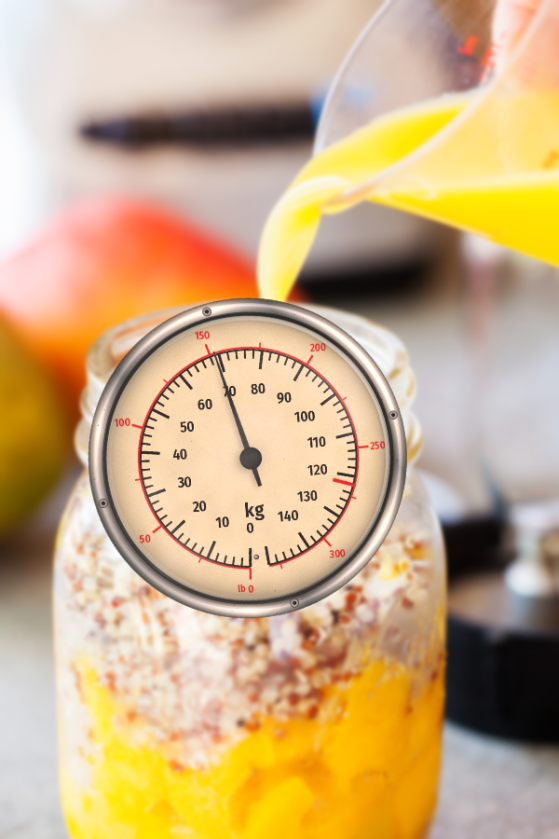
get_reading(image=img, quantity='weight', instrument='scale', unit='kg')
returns 69 kg
